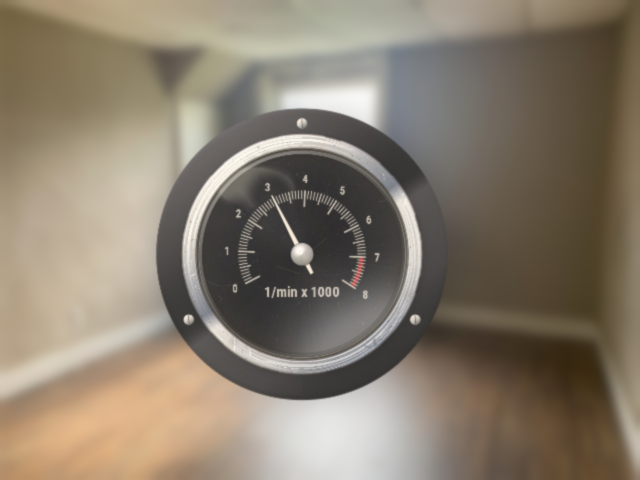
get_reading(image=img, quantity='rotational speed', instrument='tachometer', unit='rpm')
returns 3000 rpm
